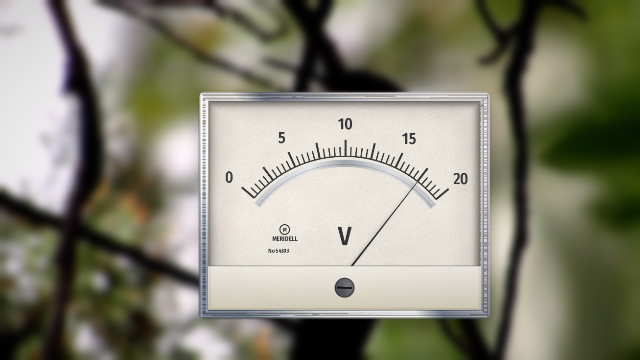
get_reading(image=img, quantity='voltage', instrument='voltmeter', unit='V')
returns 17.5 V
